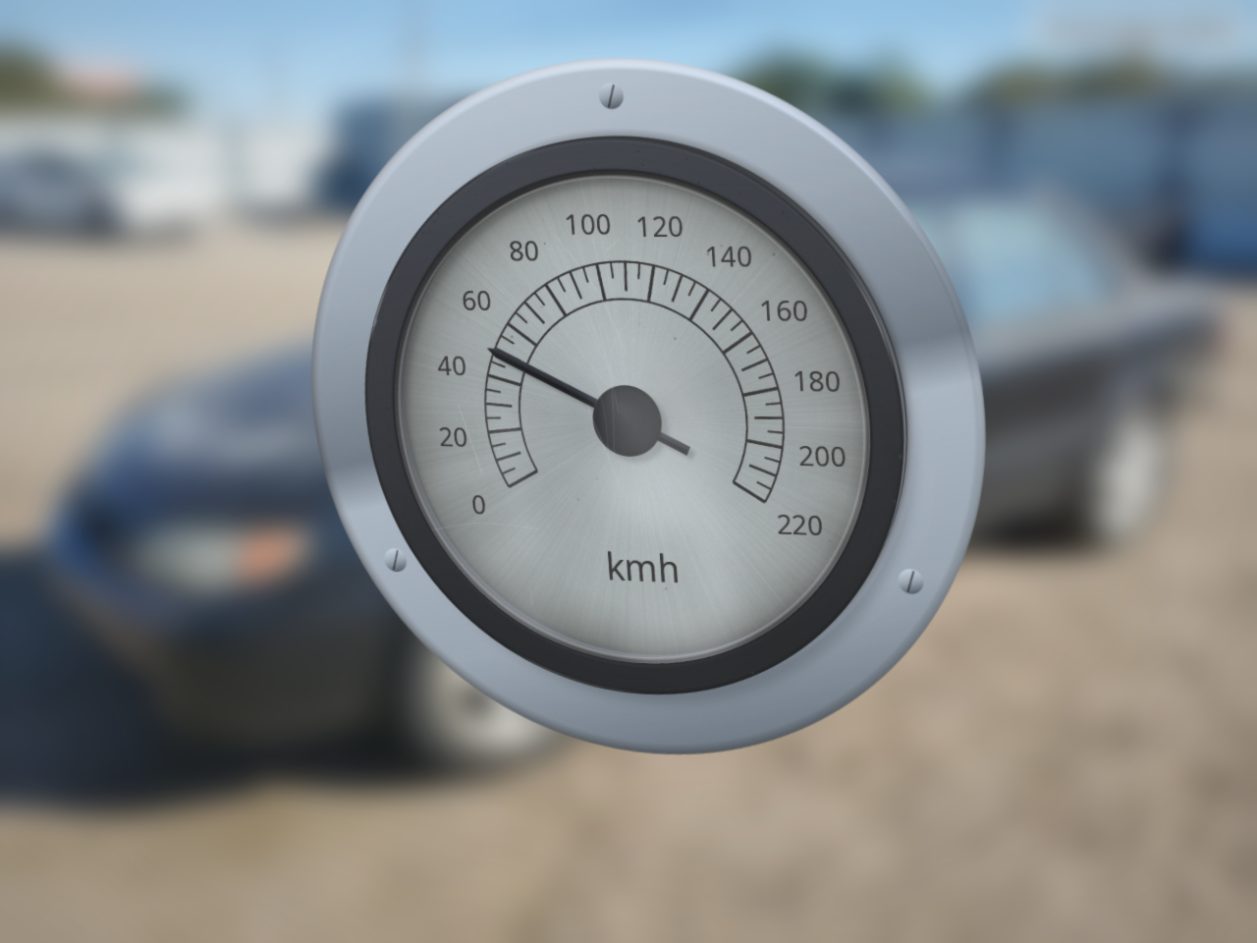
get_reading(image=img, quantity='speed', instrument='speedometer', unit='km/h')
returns 50 km/h
